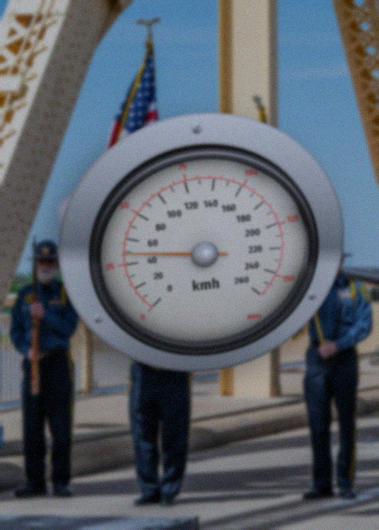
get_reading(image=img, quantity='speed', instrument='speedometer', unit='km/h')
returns 50 km/h
